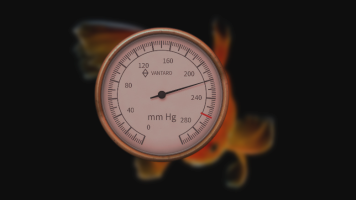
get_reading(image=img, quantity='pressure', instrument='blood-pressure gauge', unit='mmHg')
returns 220 mmHg
